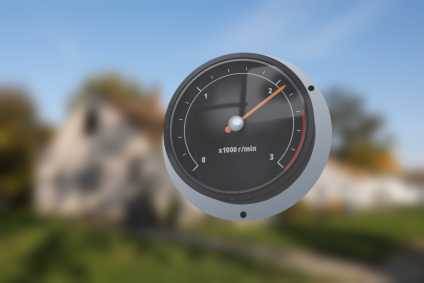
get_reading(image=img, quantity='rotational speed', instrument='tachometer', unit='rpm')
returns 2100 rpm
